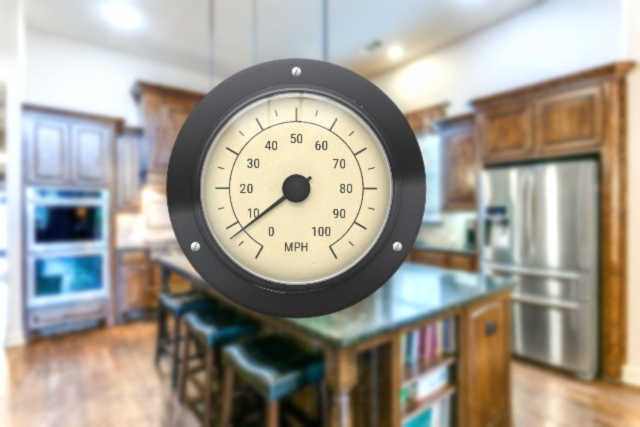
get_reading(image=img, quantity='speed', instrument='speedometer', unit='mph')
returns 7.5 mph
